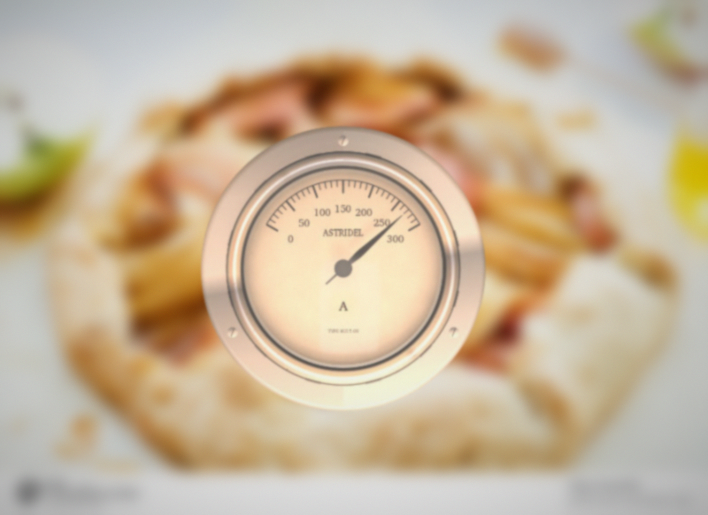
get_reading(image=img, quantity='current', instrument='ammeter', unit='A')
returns 270 A
